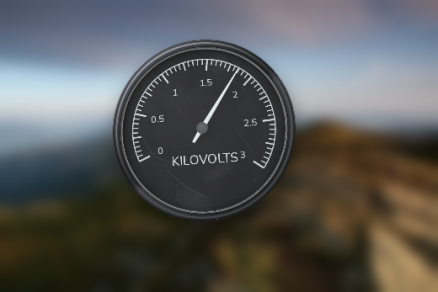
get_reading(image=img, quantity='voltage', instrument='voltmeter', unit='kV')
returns 1.85 kV
